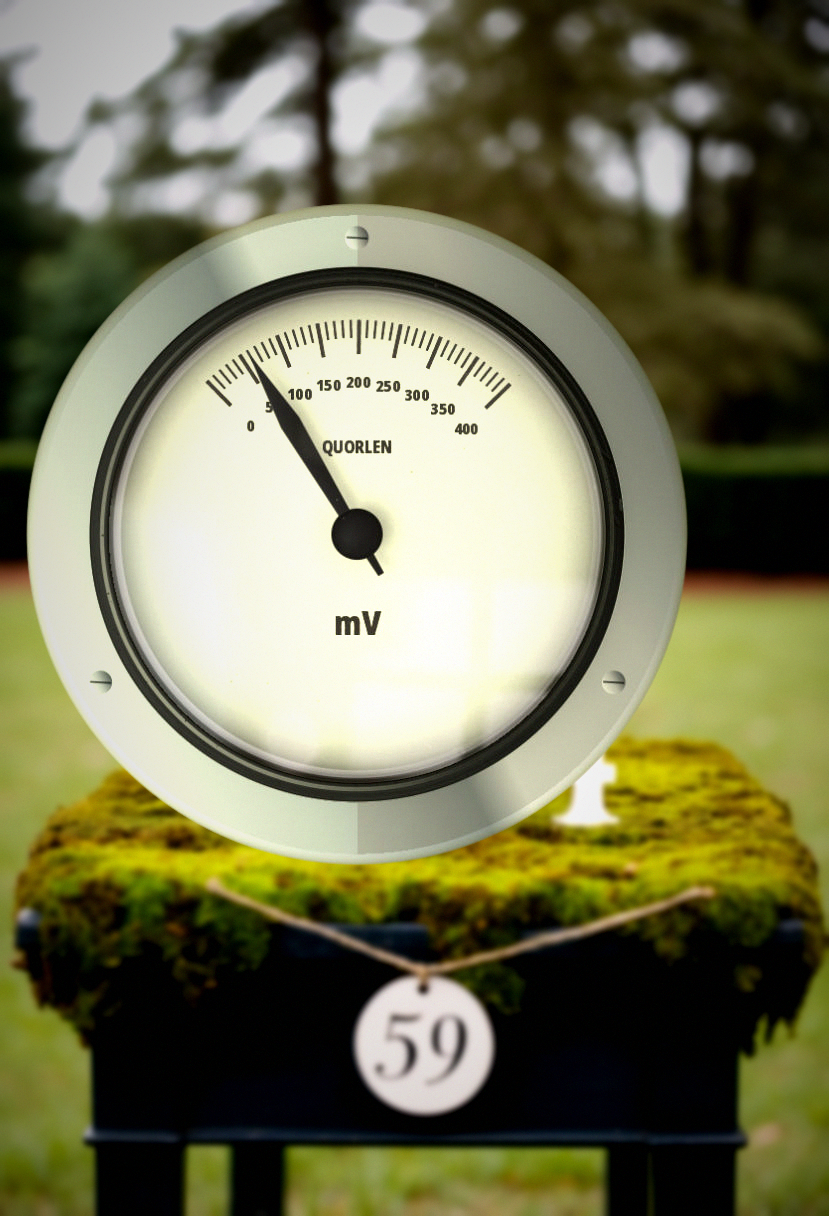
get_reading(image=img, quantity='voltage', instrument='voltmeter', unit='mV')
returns 60 mV
